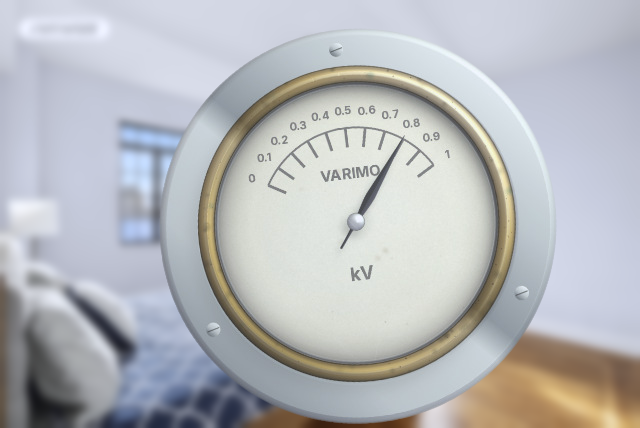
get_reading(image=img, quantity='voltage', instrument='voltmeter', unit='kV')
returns 0.8 kV
